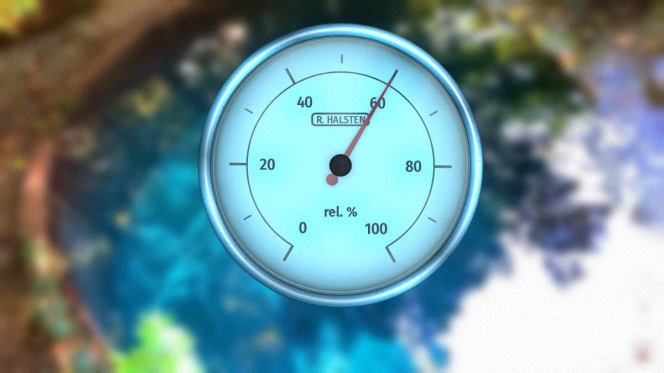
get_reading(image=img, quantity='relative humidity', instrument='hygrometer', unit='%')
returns 60 %
